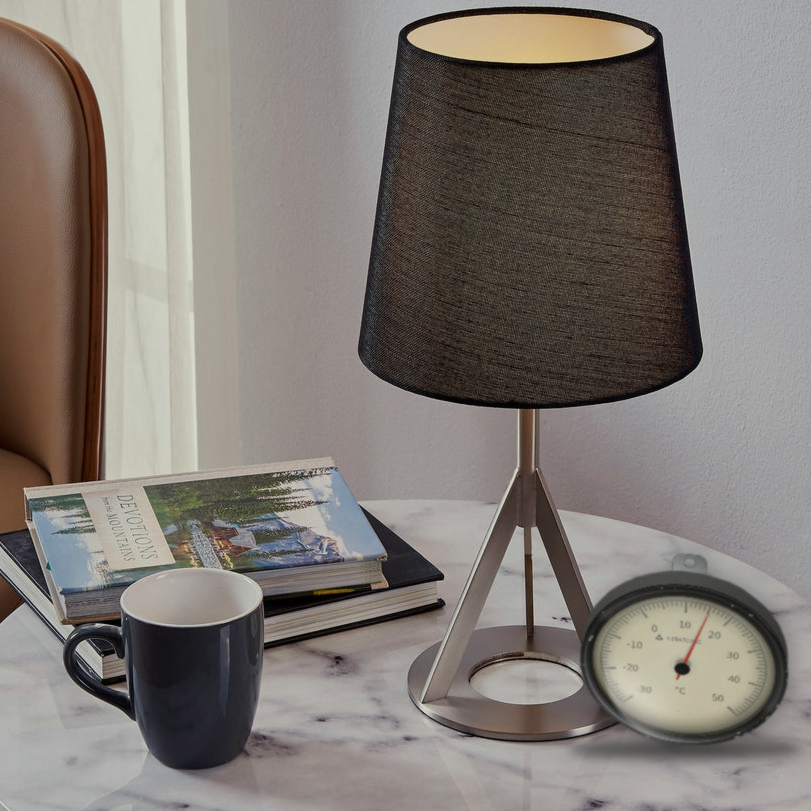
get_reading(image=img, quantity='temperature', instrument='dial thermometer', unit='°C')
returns 15 °C
